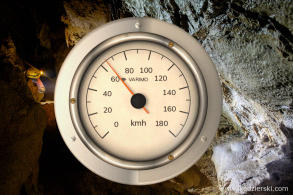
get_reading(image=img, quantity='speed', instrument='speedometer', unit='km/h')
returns 65 km/h
